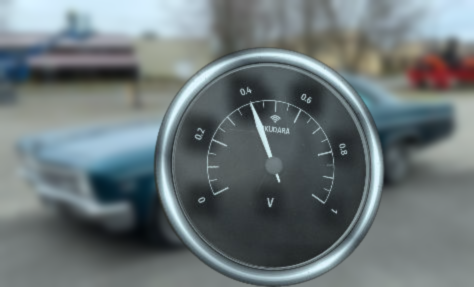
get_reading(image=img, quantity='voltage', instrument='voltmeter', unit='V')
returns 0.4 V
